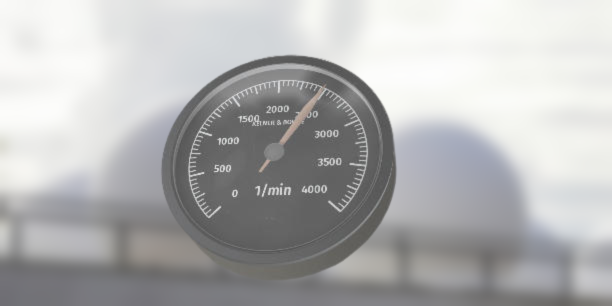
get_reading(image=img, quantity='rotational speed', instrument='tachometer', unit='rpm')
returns 2500 rpm
